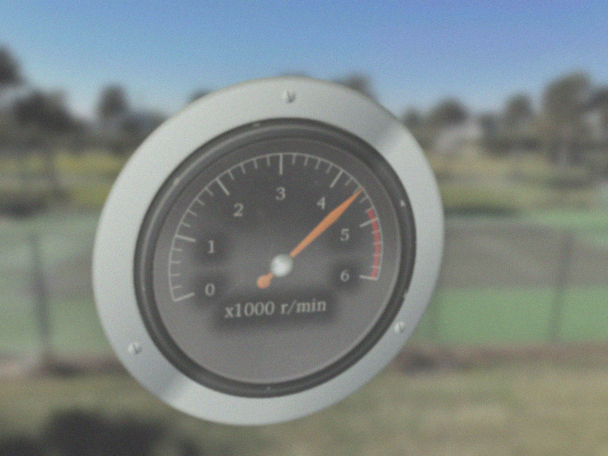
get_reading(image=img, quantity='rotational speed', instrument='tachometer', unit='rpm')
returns 4400 rpm
